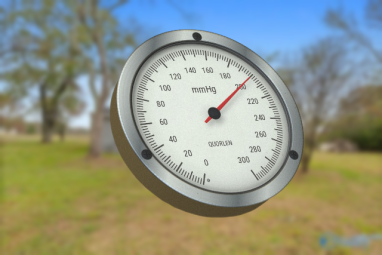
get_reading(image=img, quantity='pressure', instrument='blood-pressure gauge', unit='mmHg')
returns 200 mmHg
